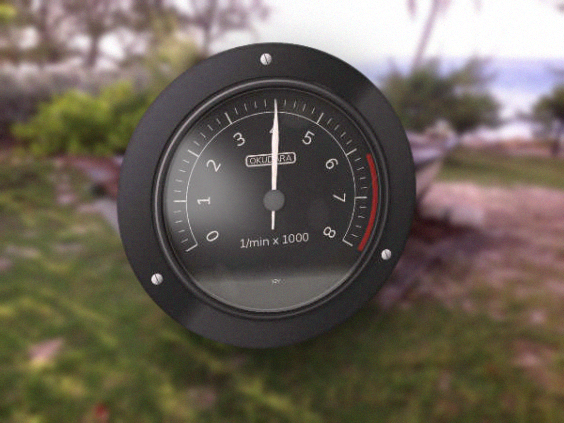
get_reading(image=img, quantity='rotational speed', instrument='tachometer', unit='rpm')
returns 4000 rpm
